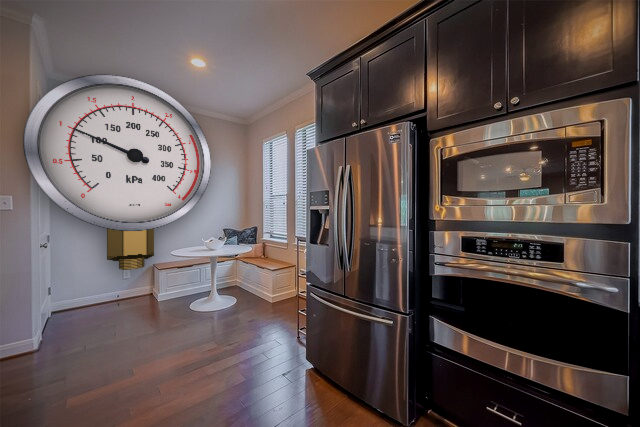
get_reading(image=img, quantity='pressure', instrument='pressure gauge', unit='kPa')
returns 100 kPa
